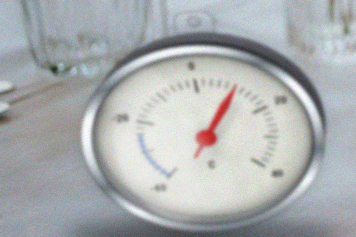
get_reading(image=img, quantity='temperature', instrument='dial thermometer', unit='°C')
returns 10 °C
